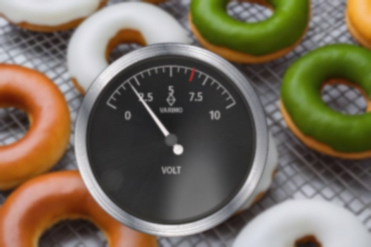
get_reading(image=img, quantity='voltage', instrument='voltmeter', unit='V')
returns 2 V
